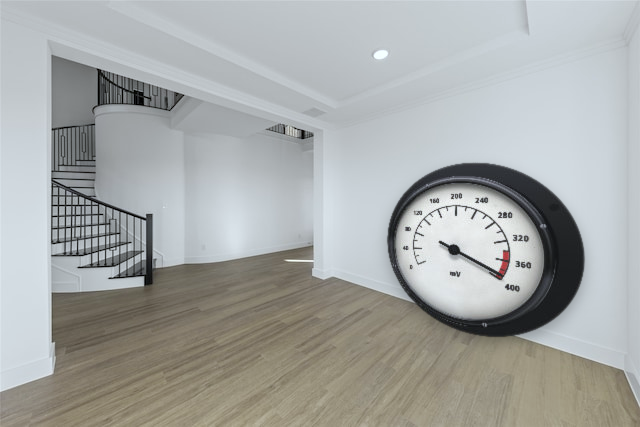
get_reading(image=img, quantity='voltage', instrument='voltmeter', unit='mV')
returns 390 mV
